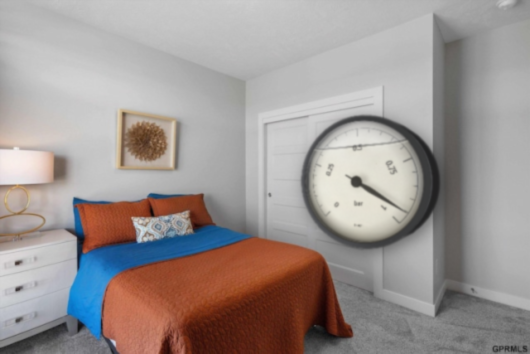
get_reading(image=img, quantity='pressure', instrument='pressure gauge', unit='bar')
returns 0.95 bar
